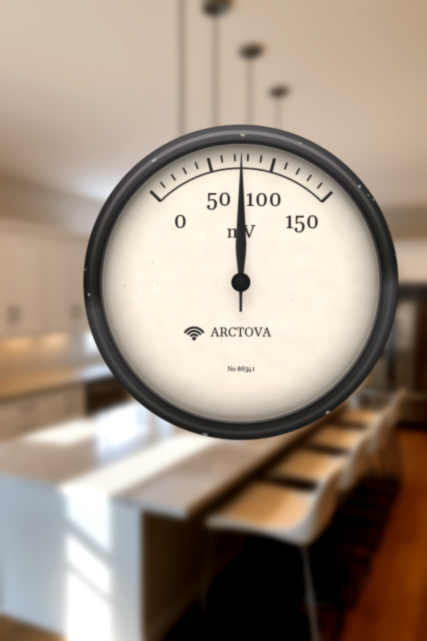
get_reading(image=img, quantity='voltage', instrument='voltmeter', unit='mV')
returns 75 mV
